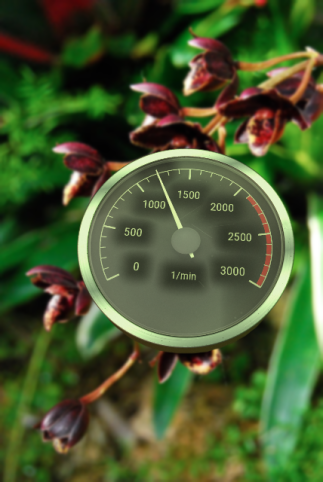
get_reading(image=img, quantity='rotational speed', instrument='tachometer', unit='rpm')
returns 1200 rpm
